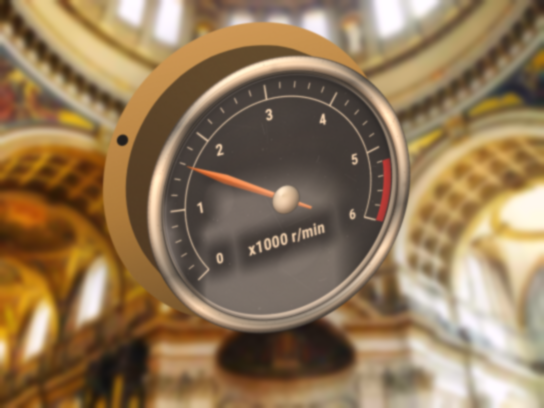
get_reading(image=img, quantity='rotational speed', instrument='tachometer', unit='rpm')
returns 1600 rpm
